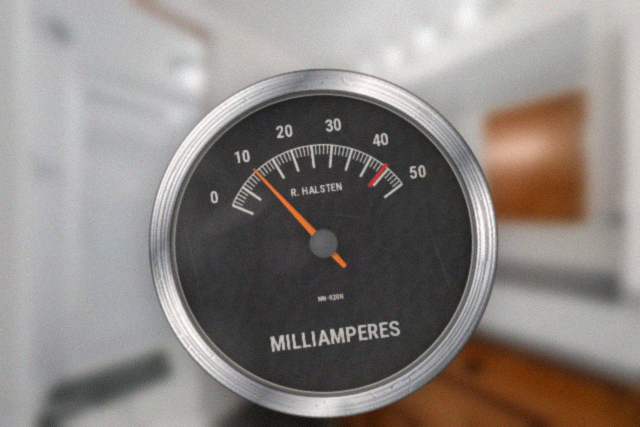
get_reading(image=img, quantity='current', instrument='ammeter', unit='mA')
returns 10 mA
